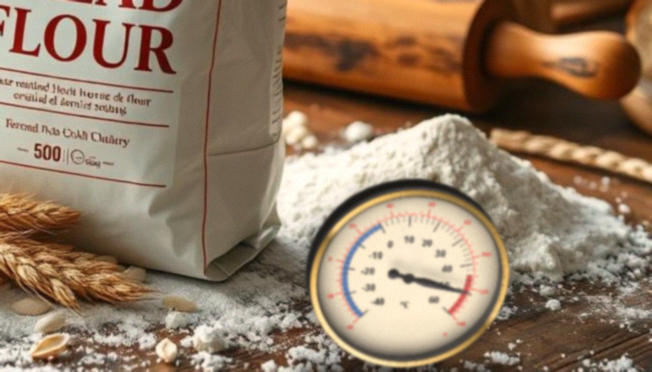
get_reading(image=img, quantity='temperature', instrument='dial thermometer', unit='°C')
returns 50 °C
